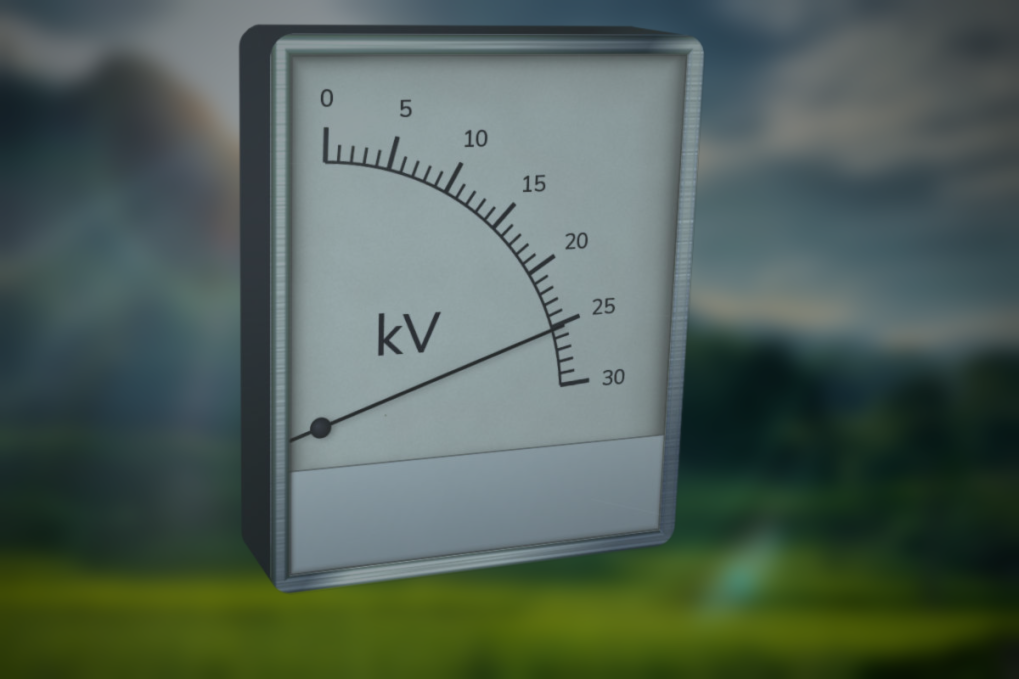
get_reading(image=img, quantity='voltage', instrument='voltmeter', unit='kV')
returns 25 kV
